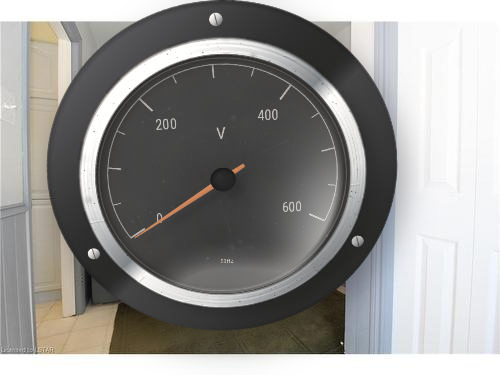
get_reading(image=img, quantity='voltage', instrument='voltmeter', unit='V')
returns 0 V
